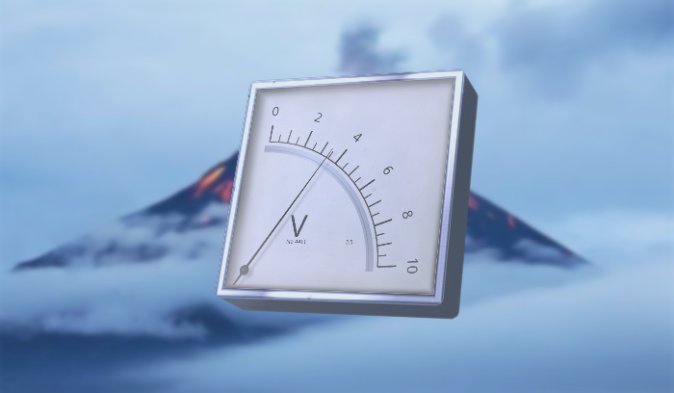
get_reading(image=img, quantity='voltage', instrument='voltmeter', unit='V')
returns 3.5 V
